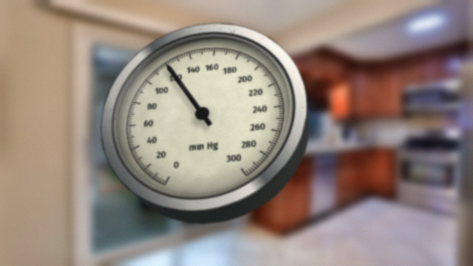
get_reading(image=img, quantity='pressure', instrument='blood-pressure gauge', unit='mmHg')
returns 120 mmHg
